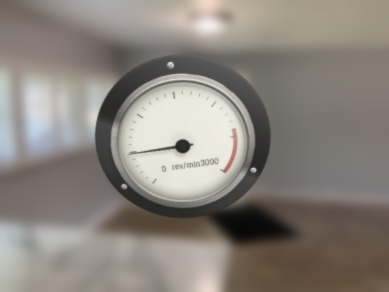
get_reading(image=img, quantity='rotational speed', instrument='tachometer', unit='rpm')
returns 500 rpm
